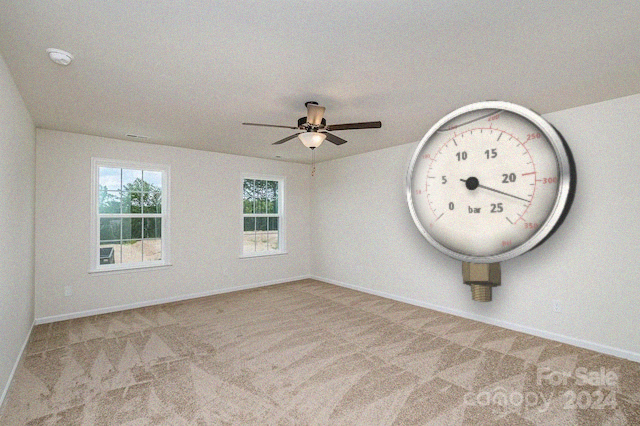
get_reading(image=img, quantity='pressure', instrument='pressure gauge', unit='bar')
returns 22.5 bar
